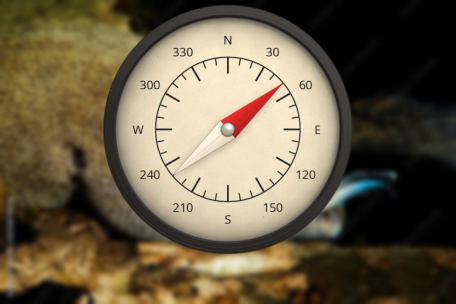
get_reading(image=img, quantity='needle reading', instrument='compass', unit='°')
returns 50 °
